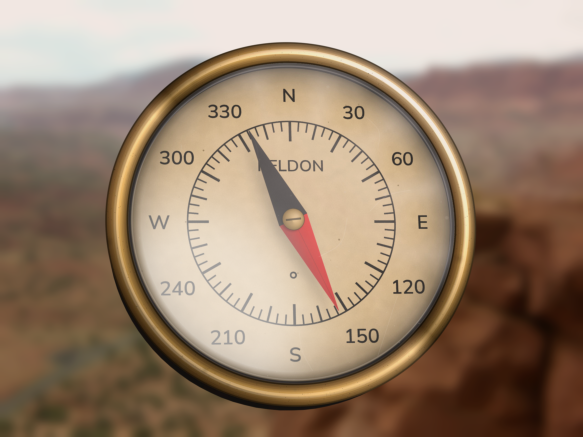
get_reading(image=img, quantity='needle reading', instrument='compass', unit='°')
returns 155 °
